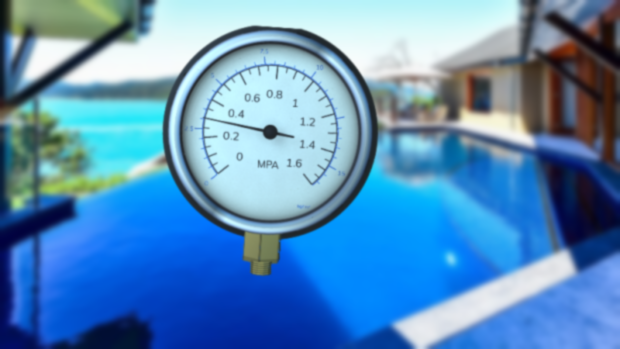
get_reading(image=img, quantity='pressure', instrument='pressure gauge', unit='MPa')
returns 0.3 MPa
